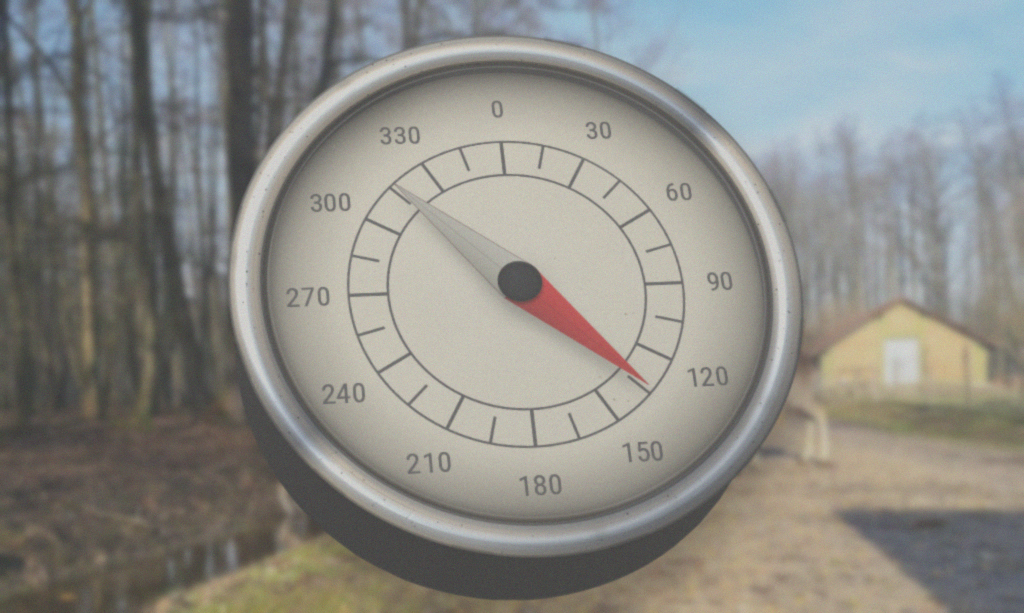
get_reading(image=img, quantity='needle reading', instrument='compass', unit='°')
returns 135 °
